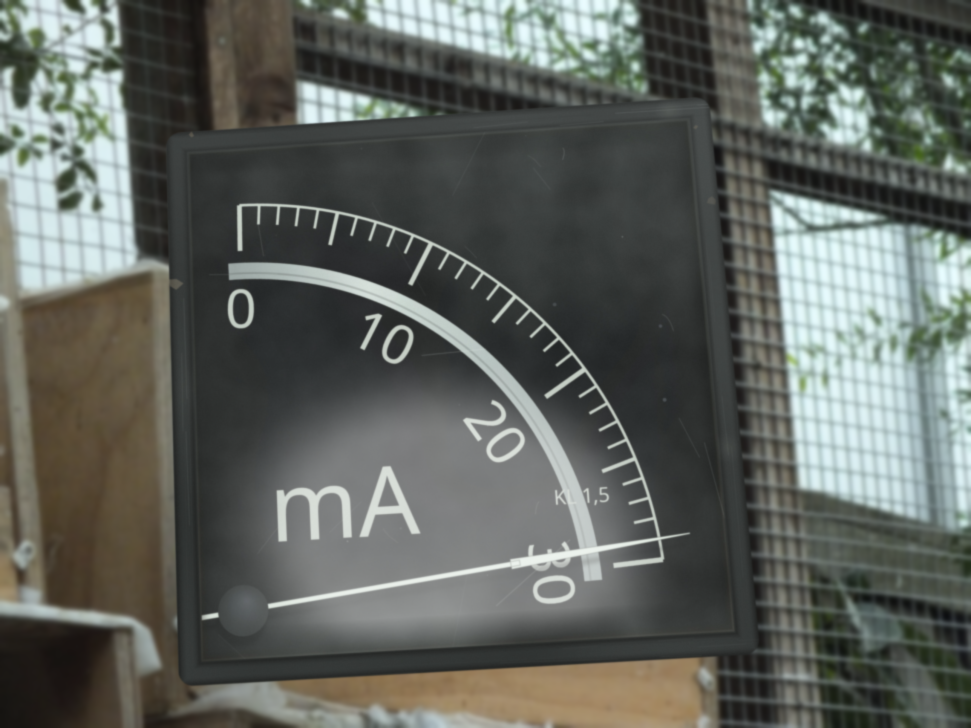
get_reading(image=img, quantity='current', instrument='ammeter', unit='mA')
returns 29 mA
